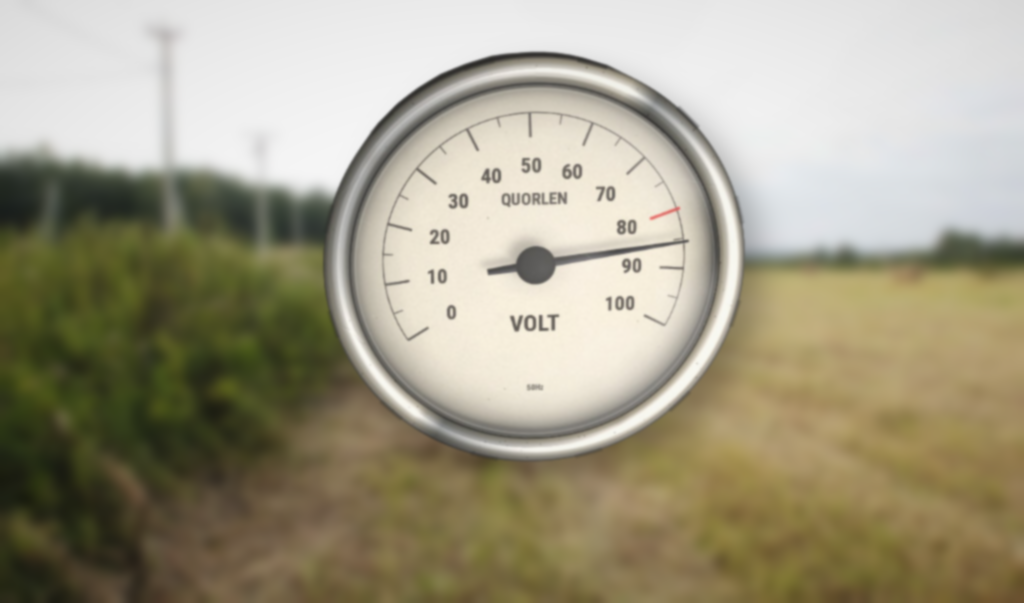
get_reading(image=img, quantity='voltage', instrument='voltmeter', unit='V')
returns 85 V
